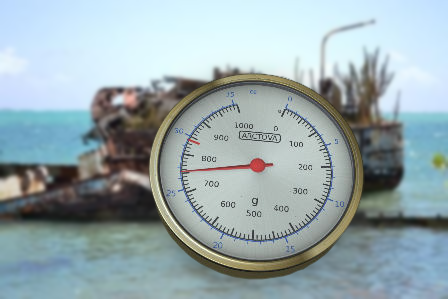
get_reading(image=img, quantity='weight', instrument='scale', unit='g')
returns 750 g
